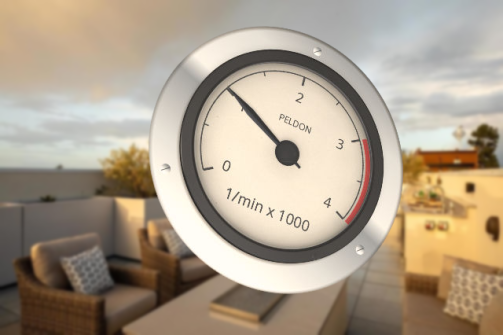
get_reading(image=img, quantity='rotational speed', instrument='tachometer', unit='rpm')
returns 1000 rpm
